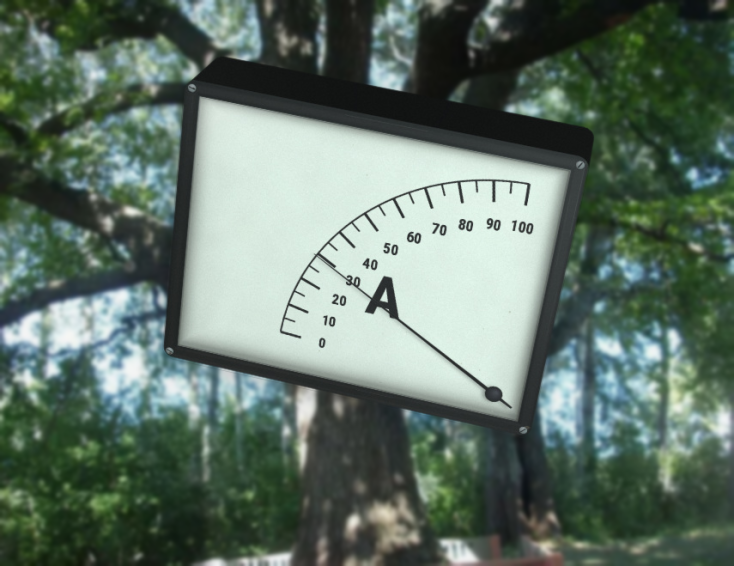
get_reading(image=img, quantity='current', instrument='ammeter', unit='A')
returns 30 A
